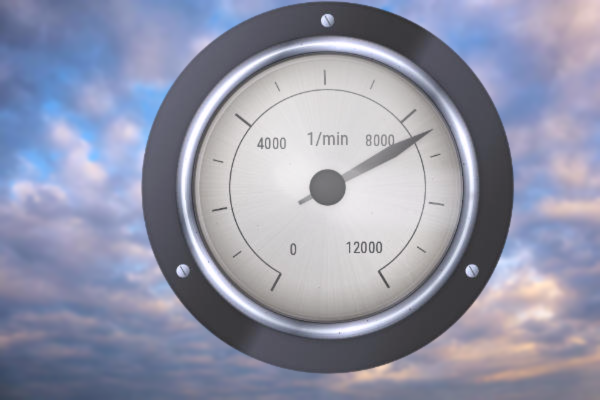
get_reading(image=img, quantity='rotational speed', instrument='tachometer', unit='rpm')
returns 8500 rpm
